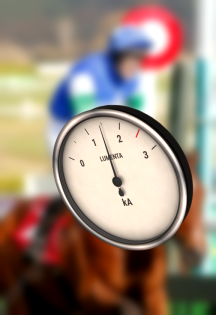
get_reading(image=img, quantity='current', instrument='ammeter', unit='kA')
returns 1.5 kA
